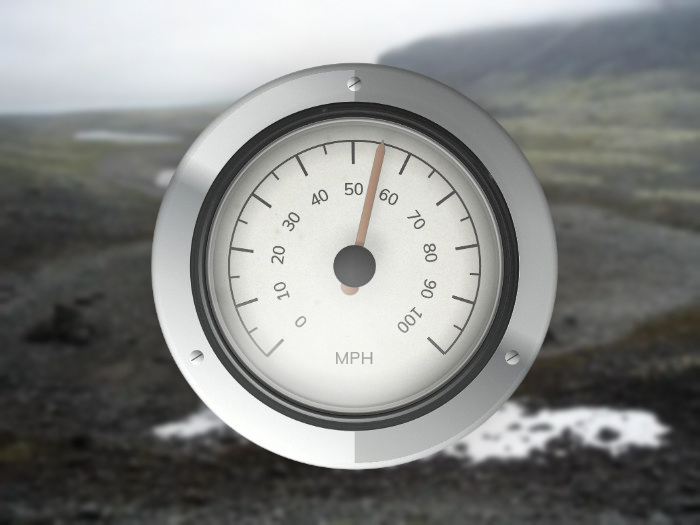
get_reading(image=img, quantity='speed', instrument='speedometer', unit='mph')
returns 55 mph
